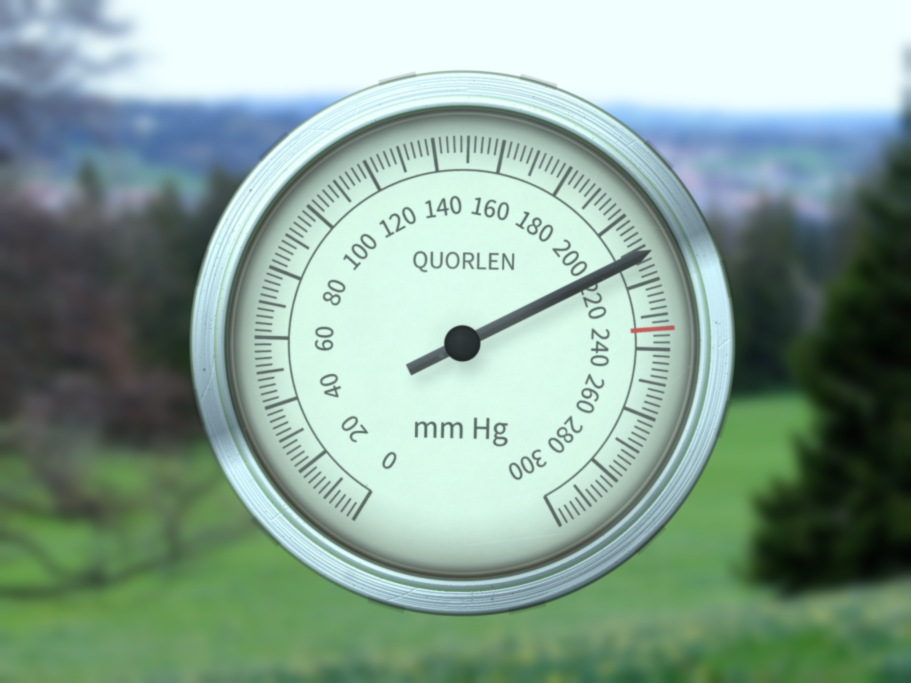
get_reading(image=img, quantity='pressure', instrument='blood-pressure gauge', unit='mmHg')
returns 212 mmHg
